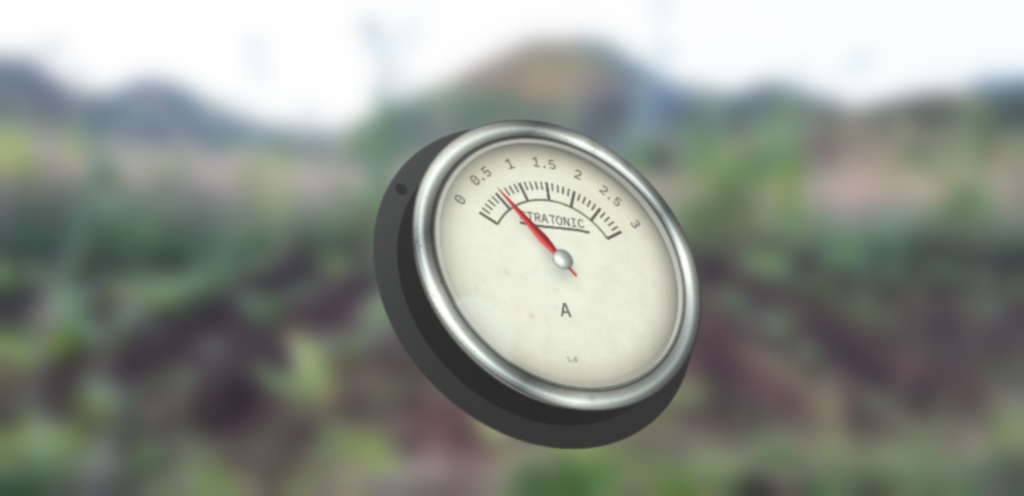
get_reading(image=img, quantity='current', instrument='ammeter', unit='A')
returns 0.5 A
